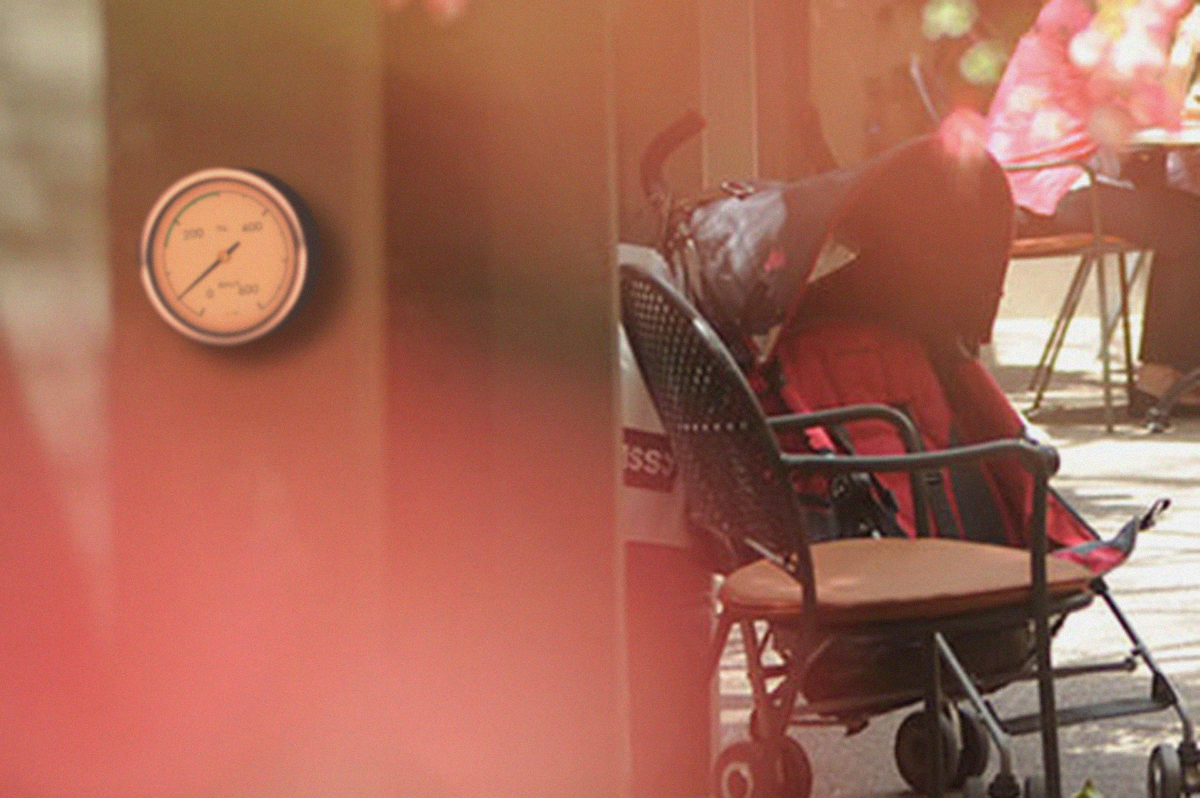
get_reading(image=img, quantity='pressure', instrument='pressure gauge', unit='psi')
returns 50 psi
